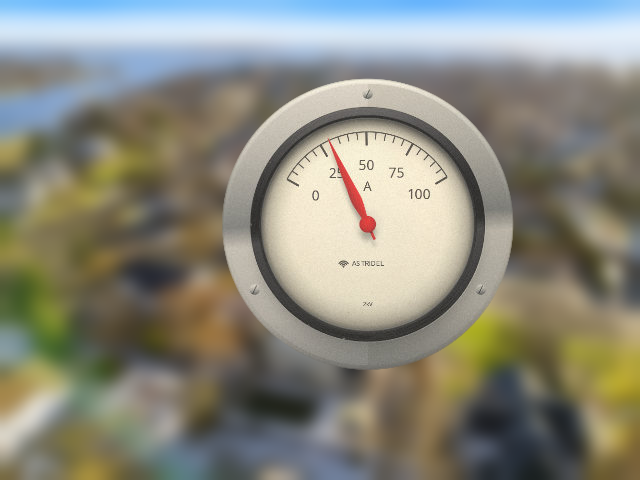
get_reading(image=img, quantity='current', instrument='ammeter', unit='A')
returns 30 A
